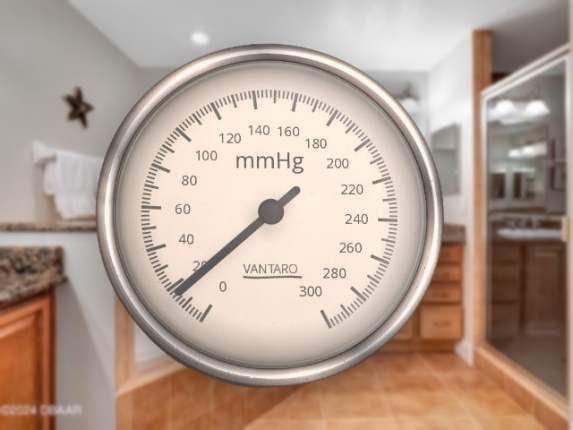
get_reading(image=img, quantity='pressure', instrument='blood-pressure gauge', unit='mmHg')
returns 16 mmHg
